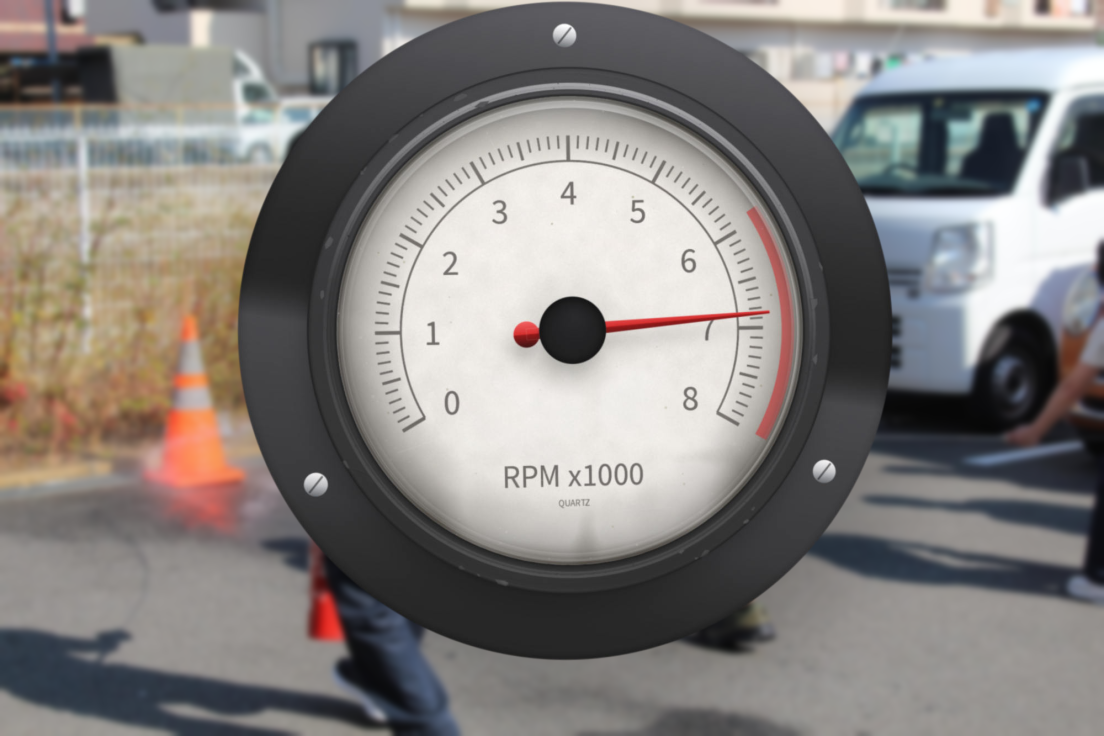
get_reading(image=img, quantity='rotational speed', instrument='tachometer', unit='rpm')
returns 6850 rpm
